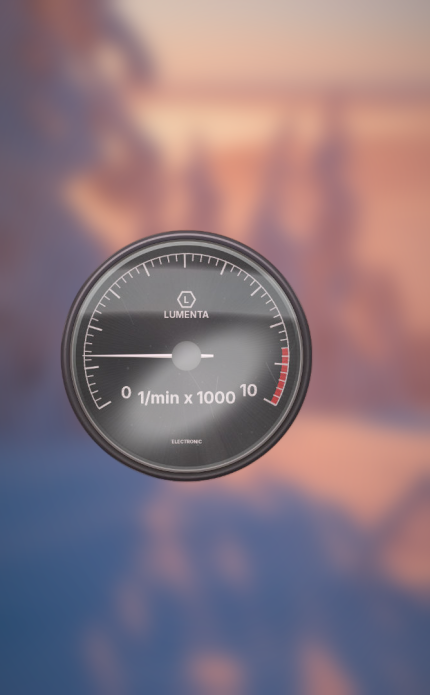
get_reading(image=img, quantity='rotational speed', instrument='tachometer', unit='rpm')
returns 1300 rpm
